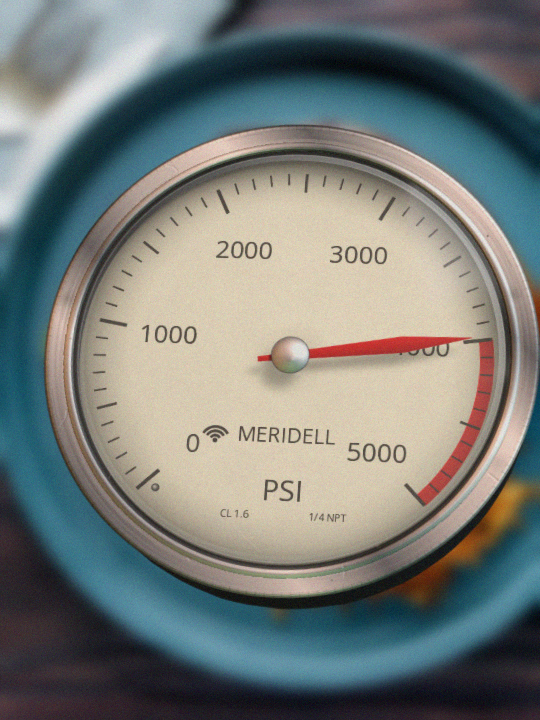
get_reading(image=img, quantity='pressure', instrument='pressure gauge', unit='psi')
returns 4000 psi
